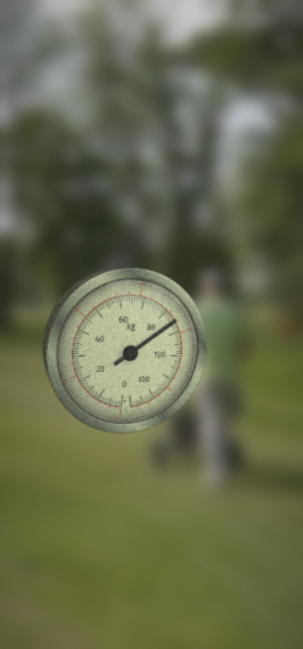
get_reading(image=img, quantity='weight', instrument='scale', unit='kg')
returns 85 kg
